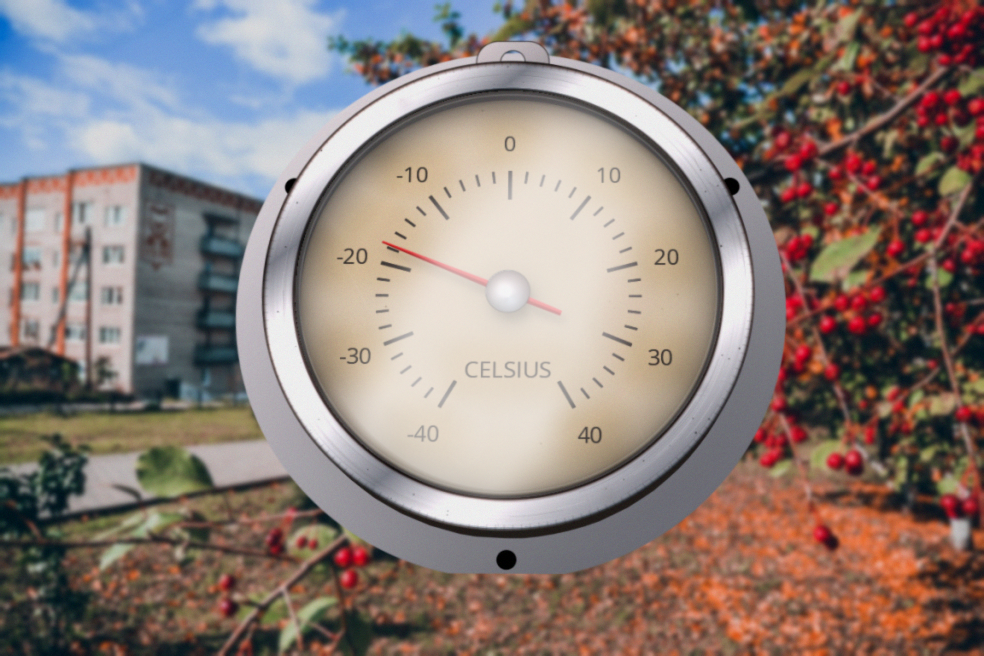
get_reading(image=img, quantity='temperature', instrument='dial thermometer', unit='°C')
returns -18 °C
